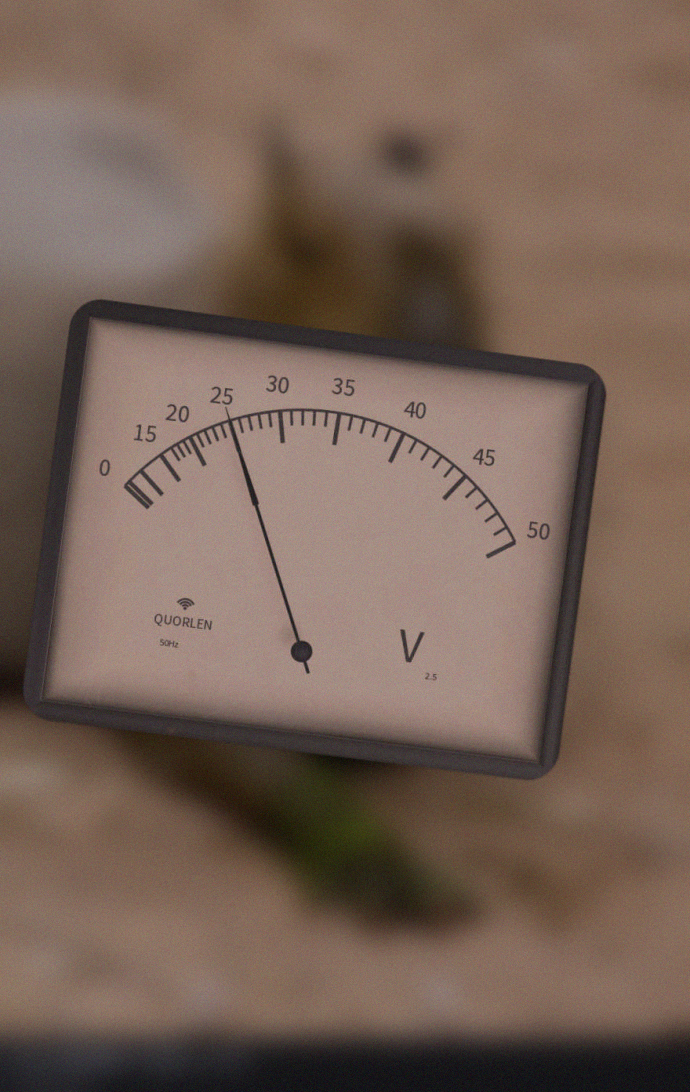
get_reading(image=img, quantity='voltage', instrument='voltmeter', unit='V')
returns 25 V
